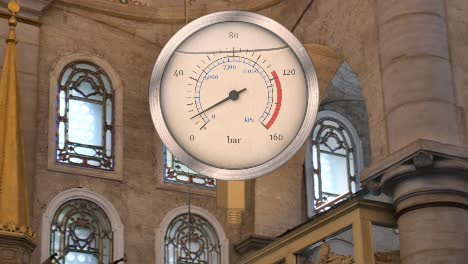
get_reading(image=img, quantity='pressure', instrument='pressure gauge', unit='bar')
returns 10 bar
